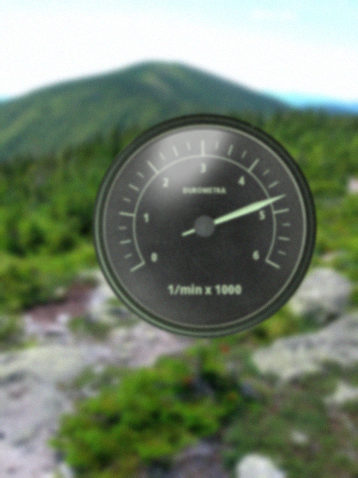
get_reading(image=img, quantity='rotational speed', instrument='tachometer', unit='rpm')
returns 4750 rpm
